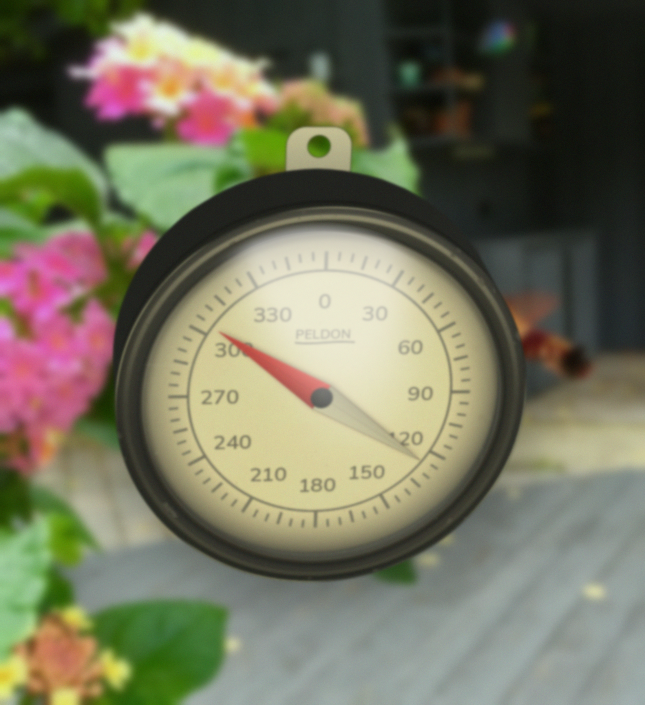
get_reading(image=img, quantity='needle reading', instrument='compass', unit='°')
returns 305 °
